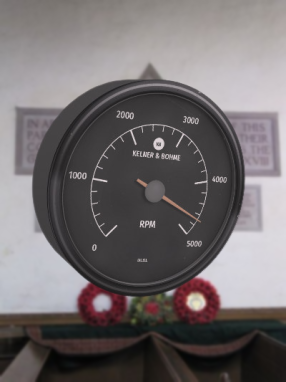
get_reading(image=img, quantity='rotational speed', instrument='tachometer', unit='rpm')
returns 4700 rpm
